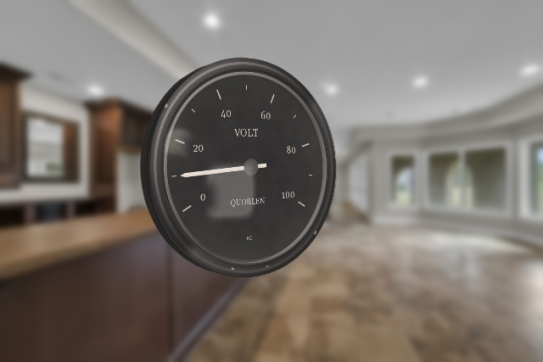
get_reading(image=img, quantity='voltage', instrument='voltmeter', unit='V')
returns 10 V
